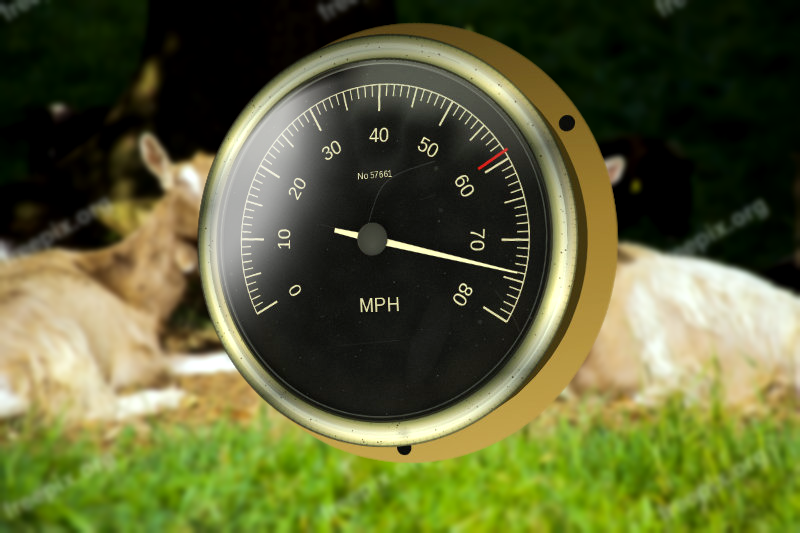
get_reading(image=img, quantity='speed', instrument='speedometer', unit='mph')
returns 74 mph
